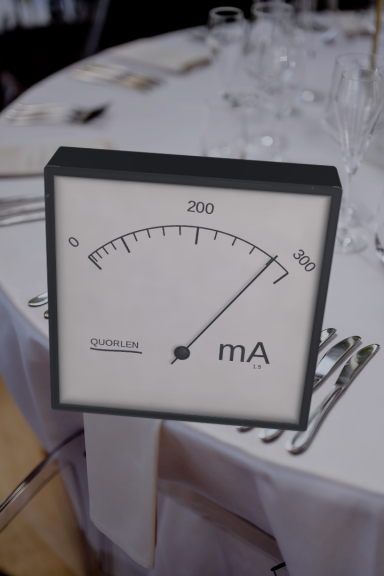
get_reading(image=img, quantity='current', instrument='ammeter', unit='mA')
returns 280 mA
